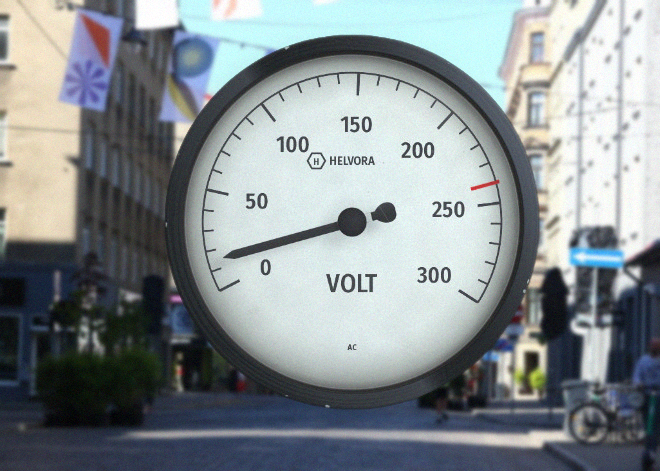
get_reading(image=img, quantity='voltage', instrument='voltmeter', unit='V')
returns 15 V
